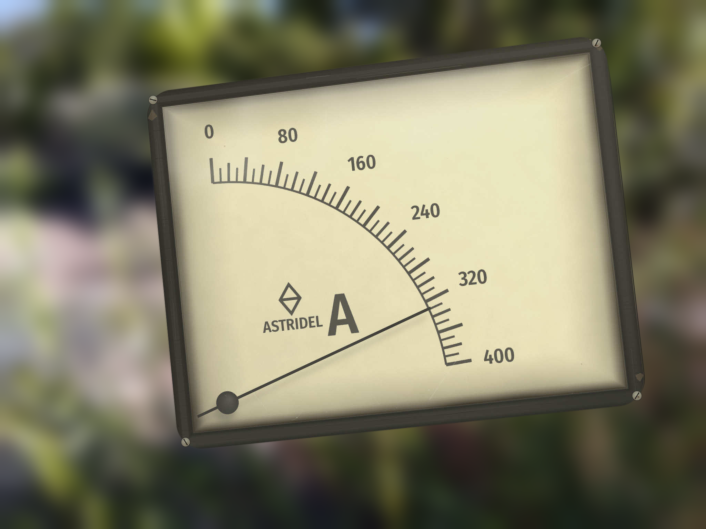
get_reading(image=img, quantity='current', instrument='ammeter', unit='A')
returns 330 A
